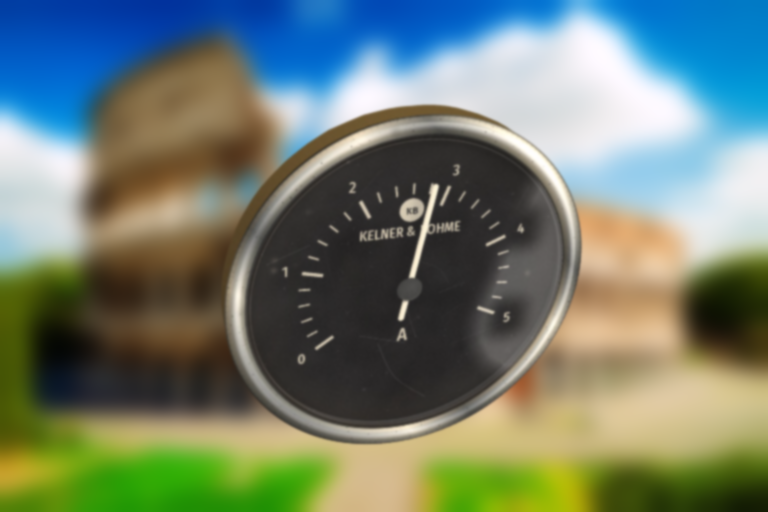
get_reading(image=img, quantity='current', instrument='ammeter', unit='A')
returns 2.8 A
